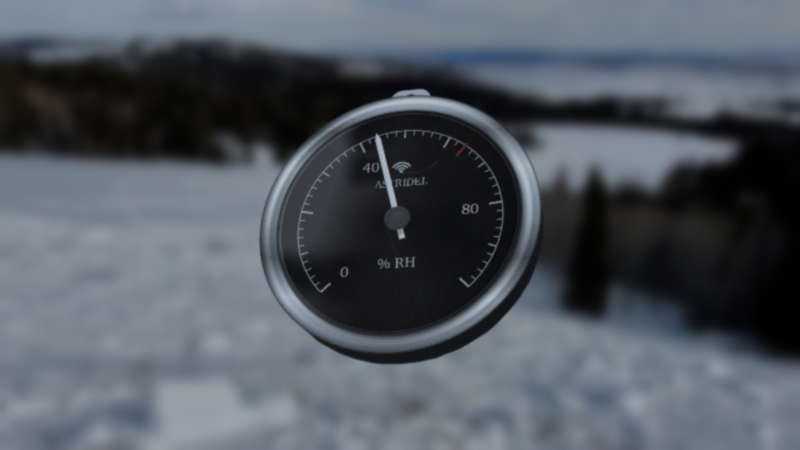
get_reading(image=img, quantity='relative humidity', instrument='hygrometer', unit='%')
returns 44 %
